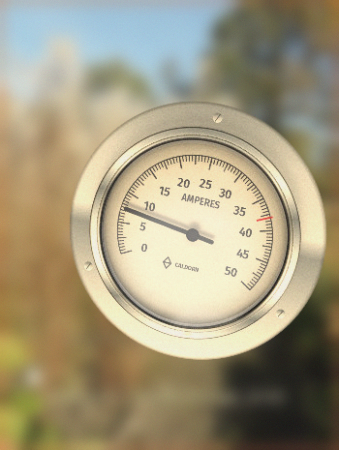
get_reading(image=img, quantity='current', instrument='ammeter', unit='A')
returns 7.5 A
